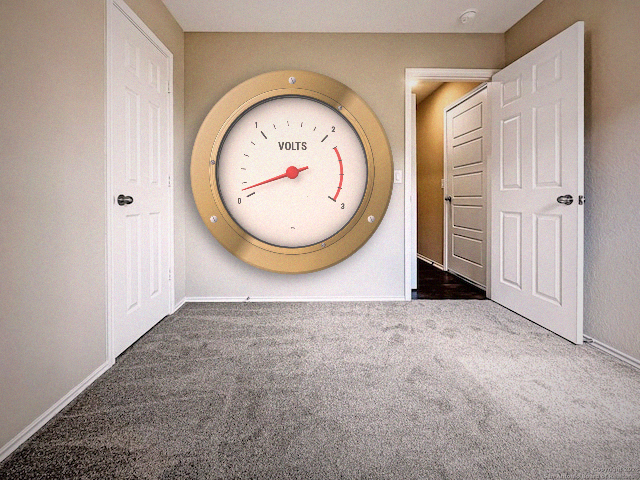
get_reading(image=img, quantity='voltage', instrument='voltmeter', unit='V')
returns 0.1 V
